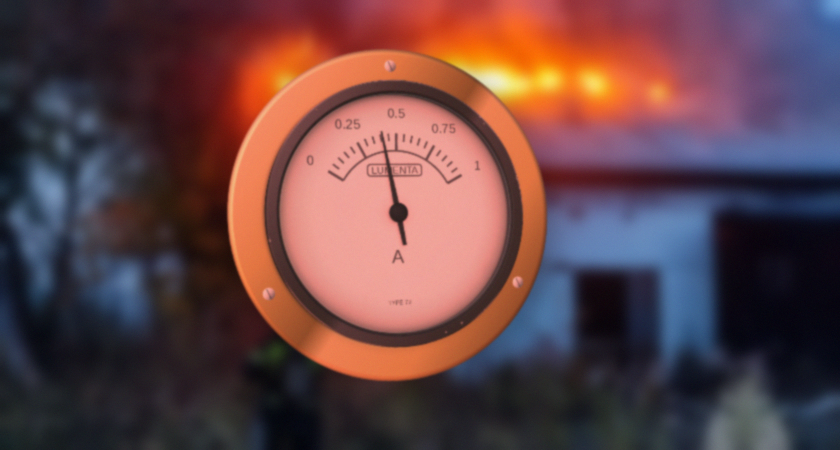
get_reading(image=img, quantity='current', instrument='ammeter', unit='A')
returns 0.4 A
